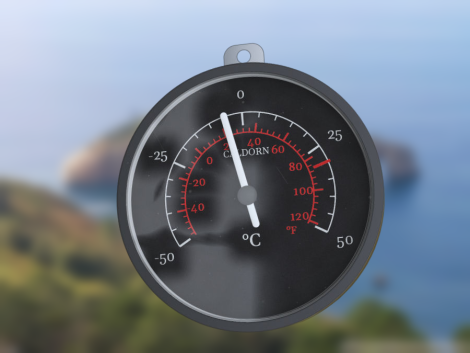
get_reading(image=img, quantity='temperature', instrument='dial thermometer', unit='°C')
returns -5 °C
